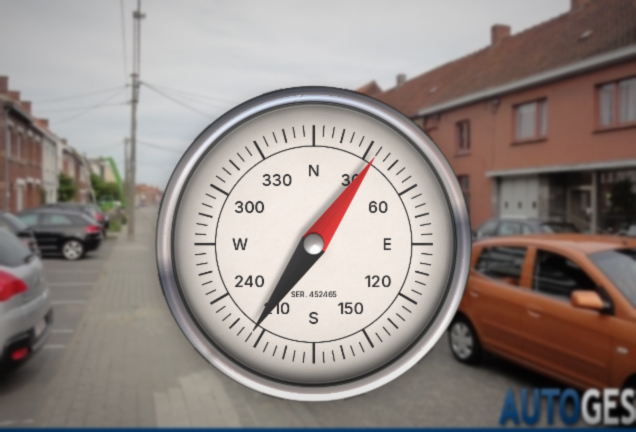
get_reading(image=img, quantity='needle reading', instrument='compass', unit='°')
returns 35 °
